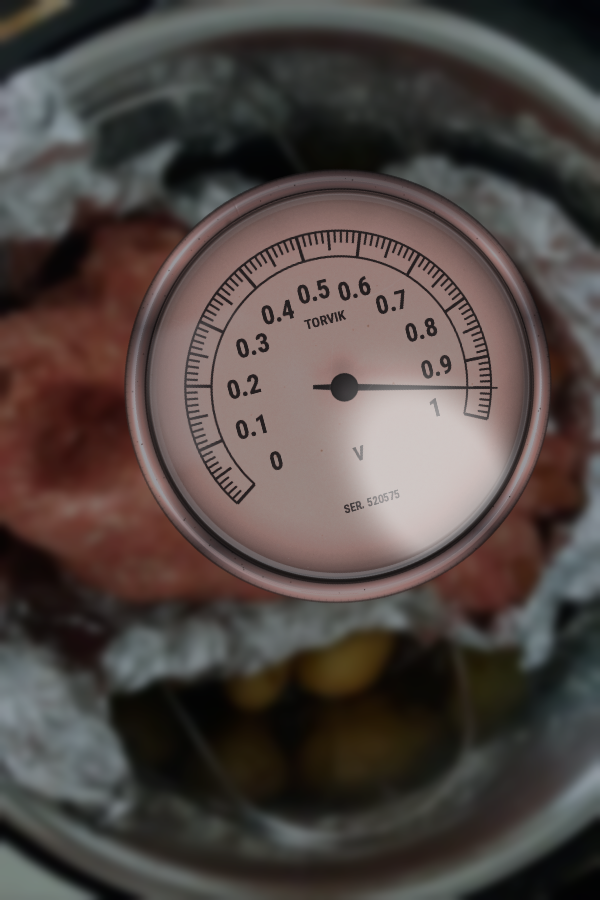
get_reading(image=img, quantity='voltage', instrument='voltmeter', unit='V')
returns 0.95 V
